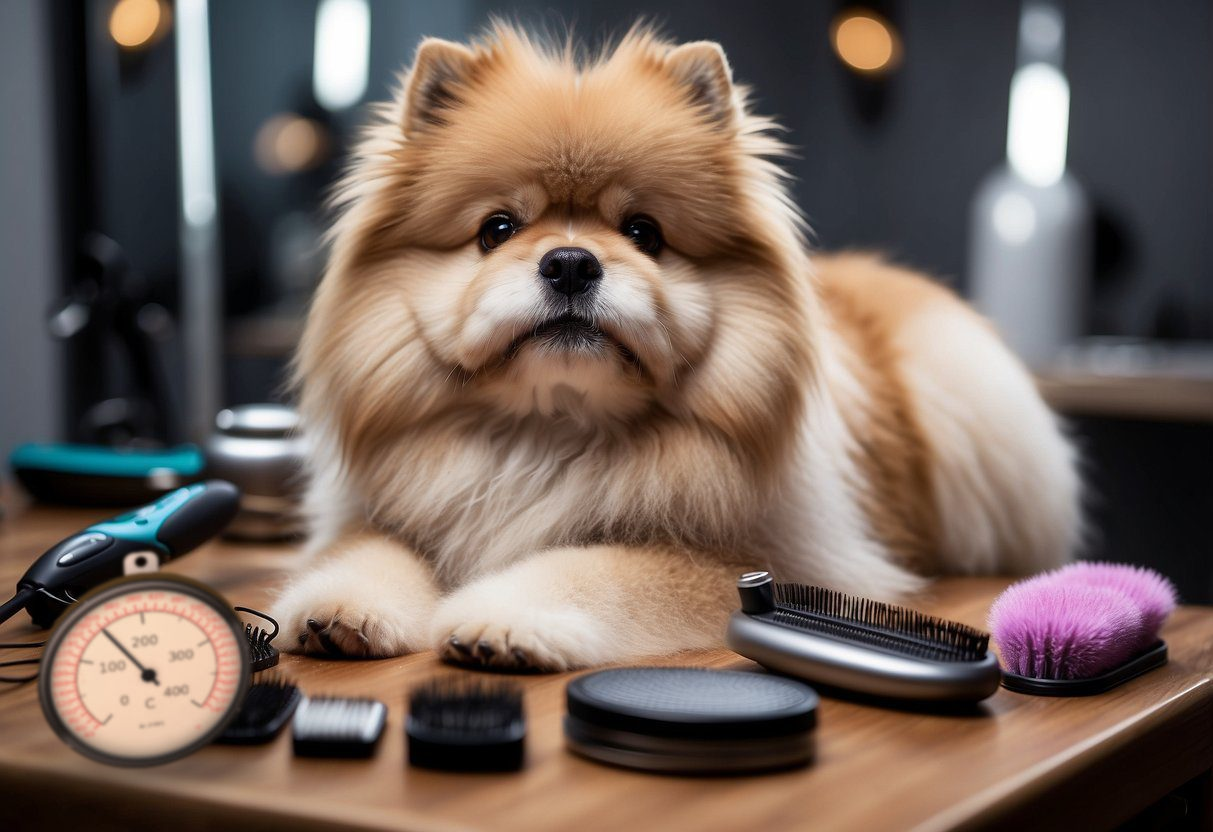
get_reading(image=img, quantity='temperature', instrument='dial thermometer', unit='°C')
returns 150 °C
